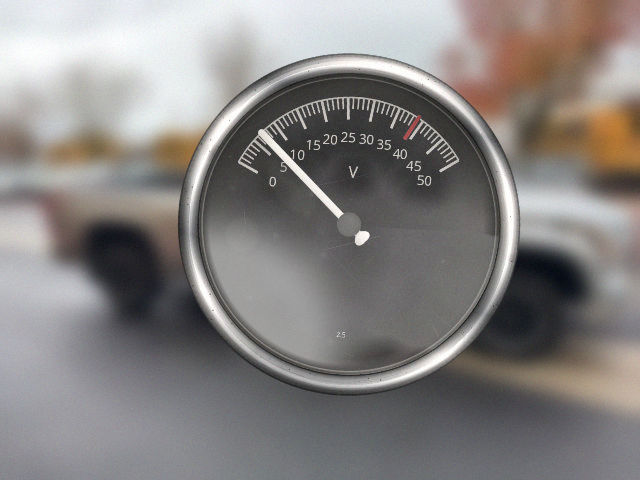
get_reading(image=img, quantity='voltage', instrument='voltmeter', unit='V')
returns 7 V
